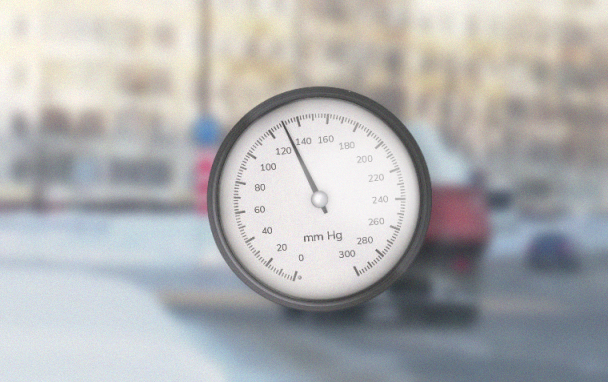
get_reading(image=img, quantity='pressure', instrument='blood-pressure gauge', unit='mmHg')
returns 130 mmHg
